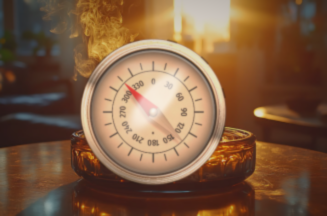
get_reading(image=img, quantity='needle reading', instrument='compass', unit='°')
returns 315 °
